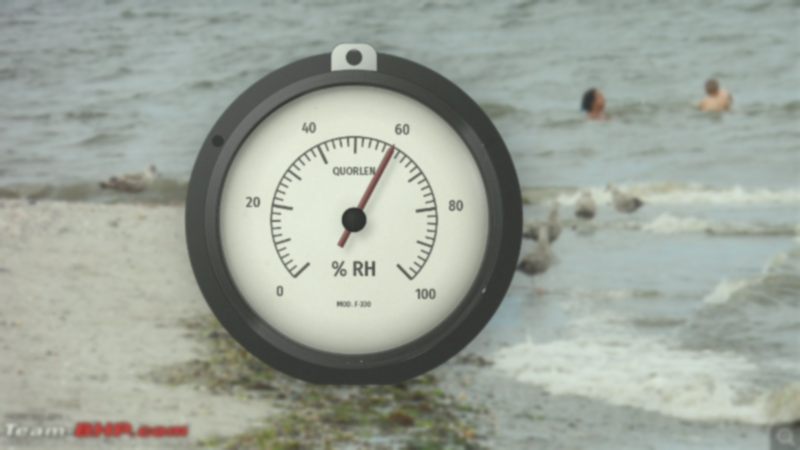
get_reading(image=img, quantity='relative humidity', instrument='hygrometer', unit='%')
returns 60 %
